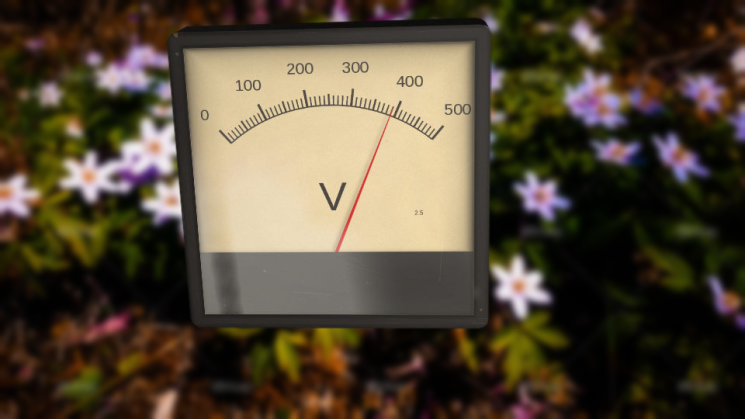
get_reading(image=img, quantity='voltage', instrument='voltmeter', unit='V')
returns 390 V
